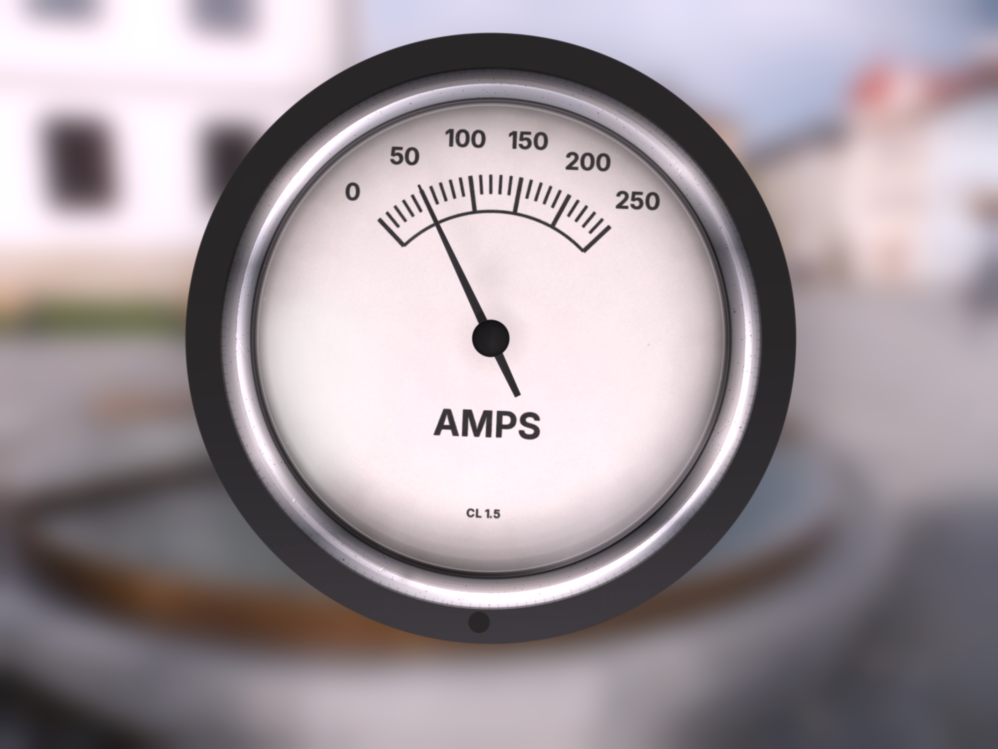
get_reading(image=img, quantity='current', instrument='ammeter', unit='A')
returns 50 A
